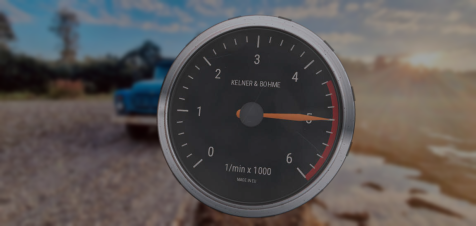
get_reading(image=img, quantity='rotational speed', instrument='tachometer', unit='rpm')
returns 5000 rpm
